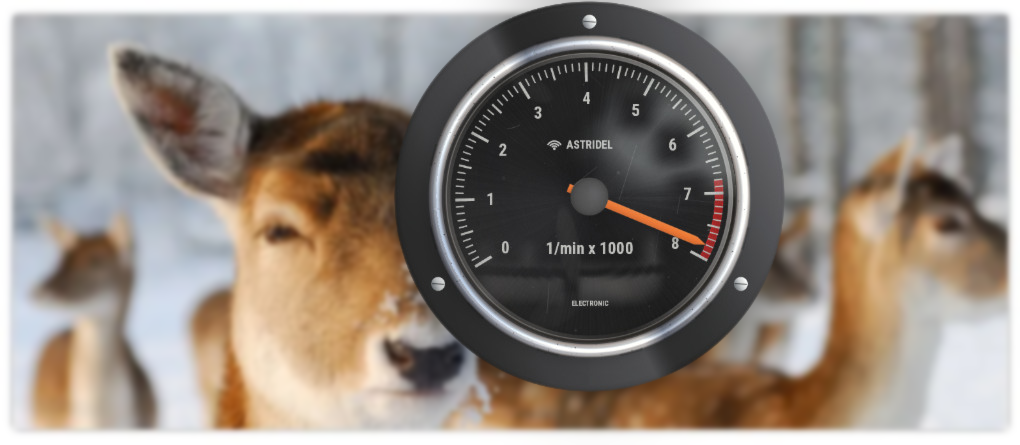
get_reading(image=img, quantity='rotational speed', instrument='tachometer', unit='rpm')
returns 7800 rpm
